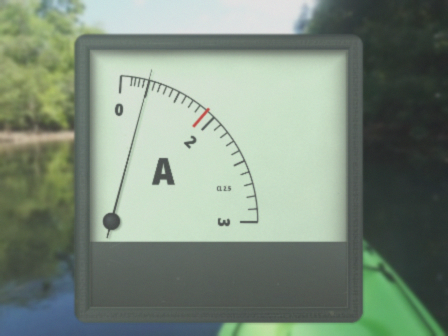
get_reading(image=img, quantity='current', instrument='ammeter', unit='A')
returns 1 A
